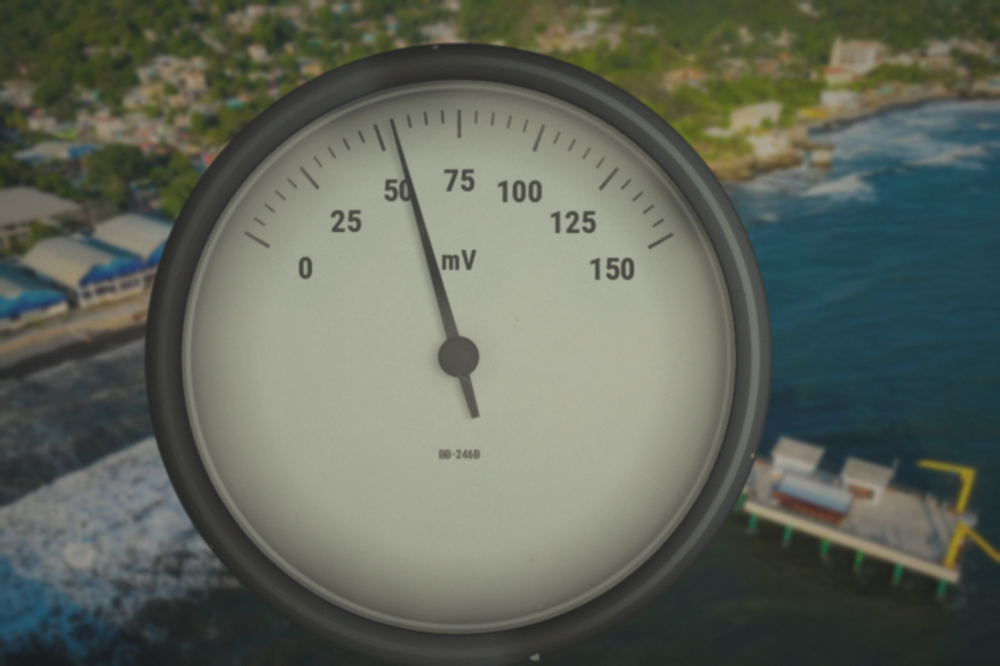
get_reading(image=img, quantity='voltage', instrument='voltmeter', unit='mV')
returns 55 mV
